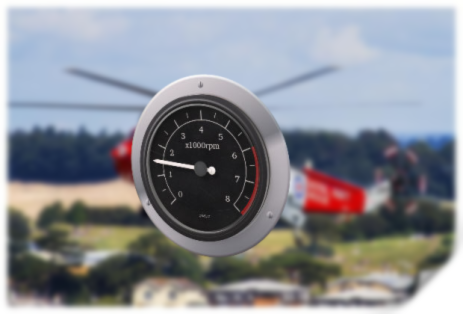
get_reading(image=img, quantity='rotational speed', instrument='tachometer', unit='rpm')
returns 1500 rpm
